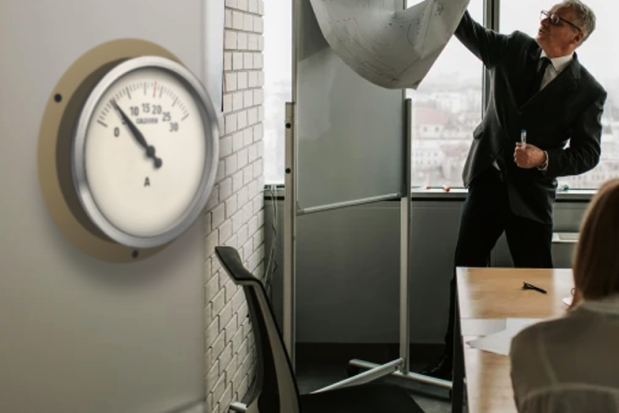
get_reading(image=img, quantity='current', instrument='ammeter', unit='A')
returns 5 A
